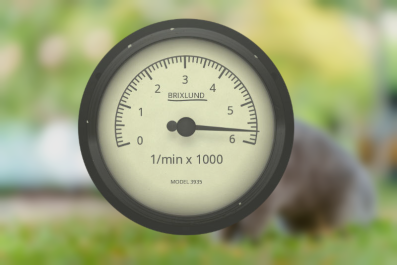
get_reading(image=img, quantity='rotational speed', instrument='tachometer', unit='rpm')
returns 5700 rpm
